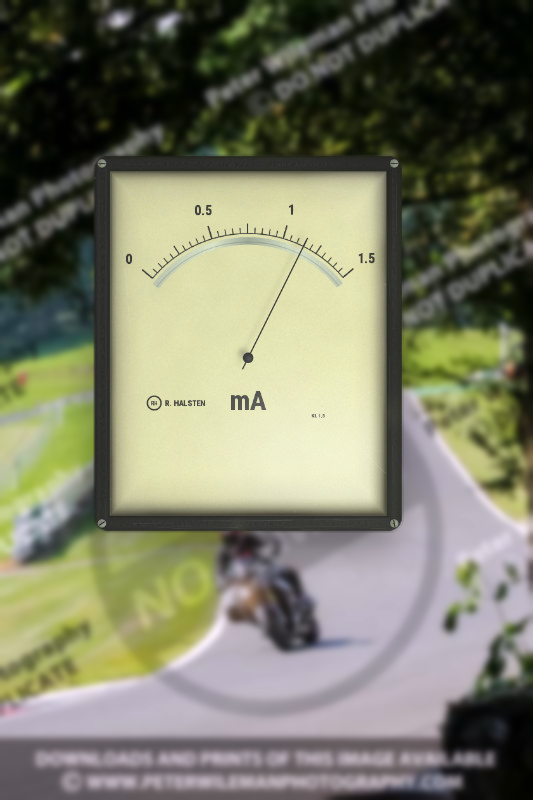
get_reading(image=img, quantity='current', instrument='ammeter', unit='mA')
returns 1.15 mA
